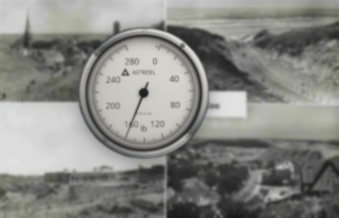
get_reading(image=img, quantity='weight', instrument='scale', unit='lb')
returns 160 lb
